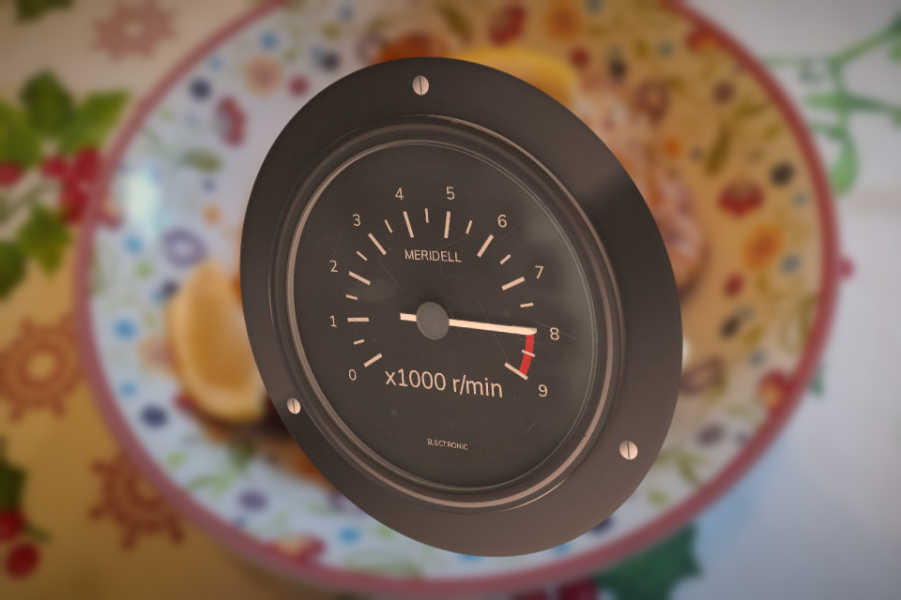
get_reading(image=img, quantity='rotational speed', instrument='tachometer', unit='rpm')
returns 8000 rpm
